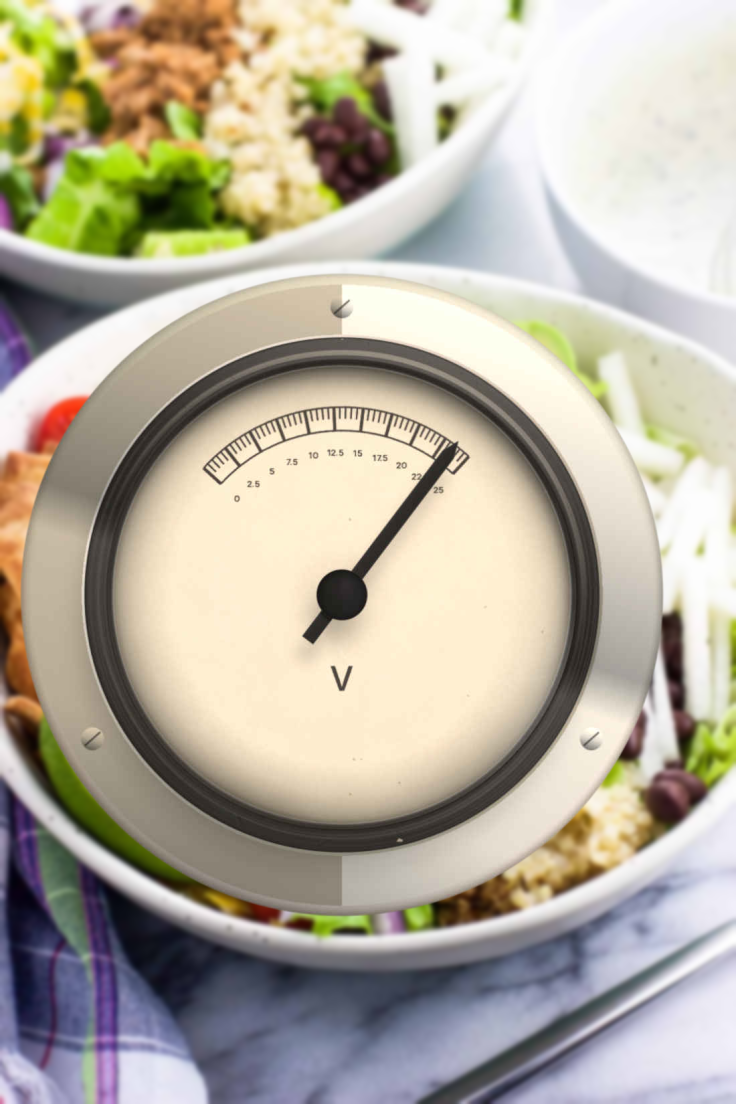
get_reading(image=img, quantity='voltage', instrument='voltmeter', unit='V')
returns 23.5 V
